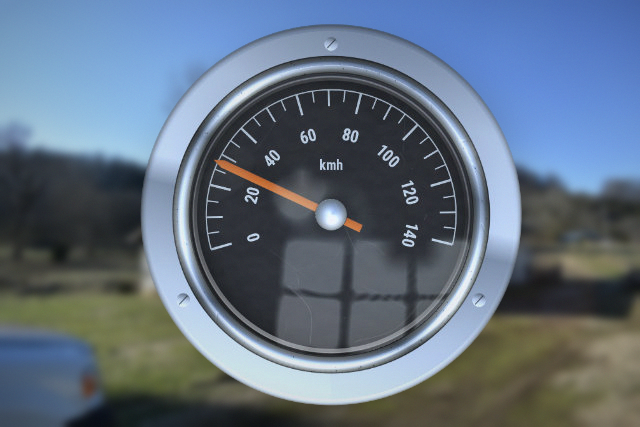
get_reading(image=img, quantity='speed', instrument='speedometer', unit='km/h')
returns 27.5 km/h
